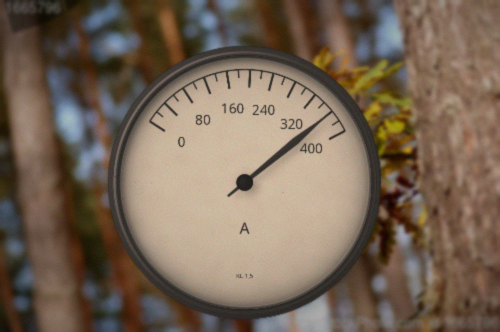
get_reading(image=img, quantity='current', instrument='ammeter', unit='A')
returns 360 A
